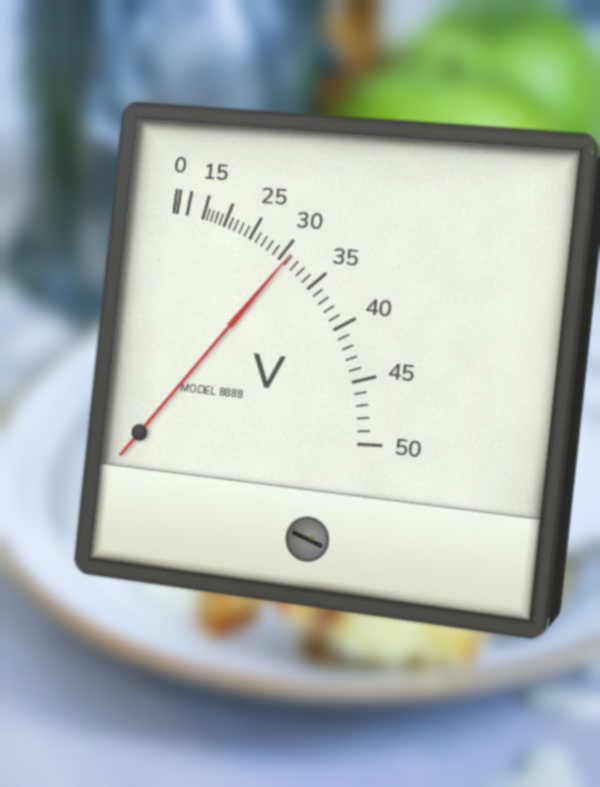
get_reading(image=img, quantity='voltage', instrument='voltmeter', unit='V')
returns 31 V
